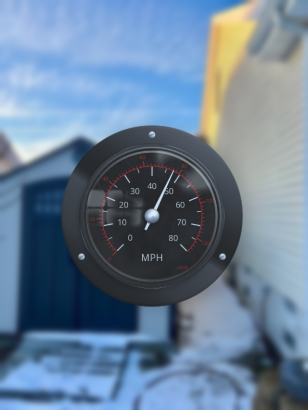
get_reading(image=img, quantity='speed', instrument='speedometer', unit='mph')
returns 47.5 mph
